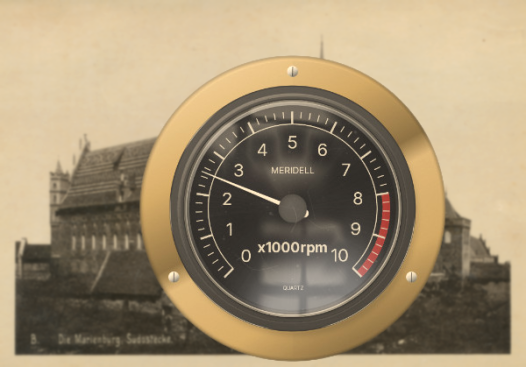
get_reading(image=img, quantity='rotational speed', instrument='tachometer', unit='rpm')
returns 2500 rpm
